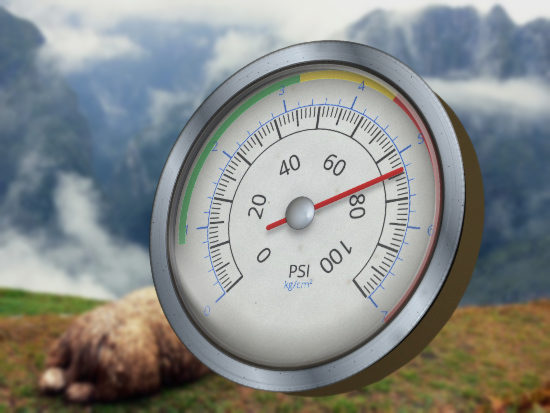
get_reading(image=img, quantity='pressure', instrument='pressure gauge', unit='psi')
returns 75 psi
